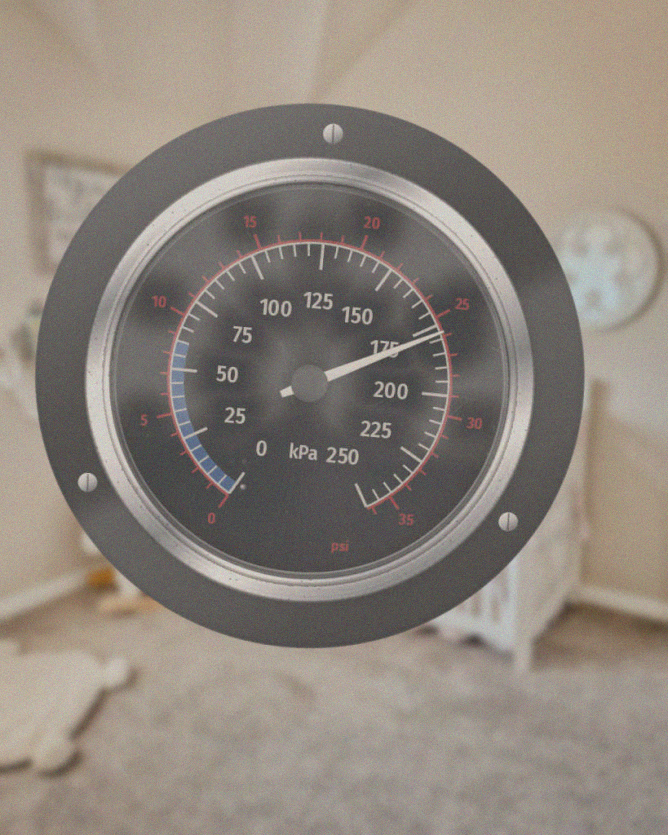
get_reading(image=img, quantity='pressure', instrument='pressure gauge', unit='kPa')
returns 177.5 kPa
